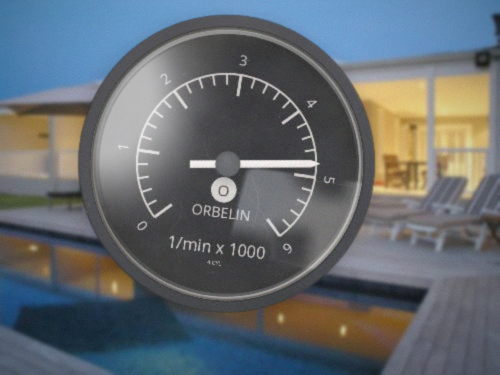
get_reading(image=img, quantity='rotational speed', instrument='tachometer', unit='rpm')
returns 4800 rpm
